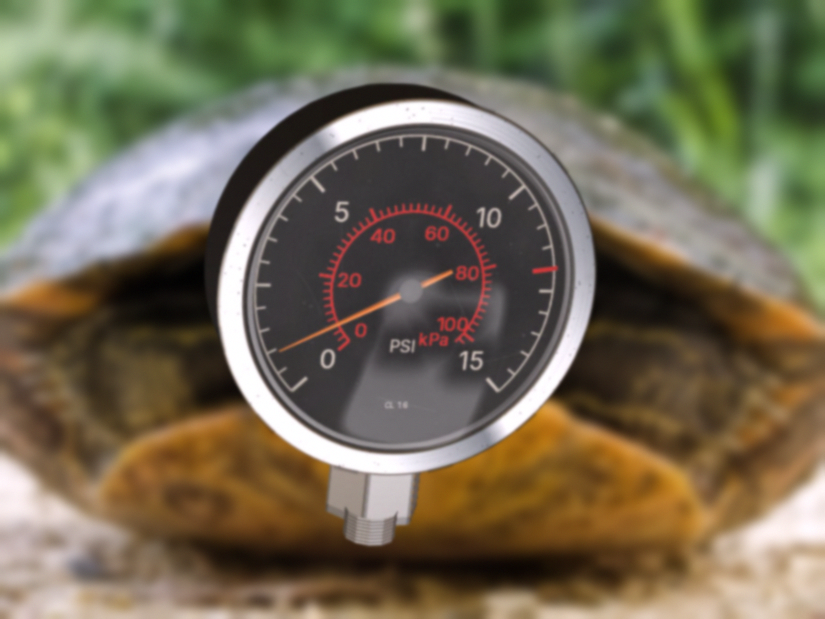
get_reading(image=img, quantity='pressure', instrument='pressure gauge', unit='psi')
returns 1 psi
